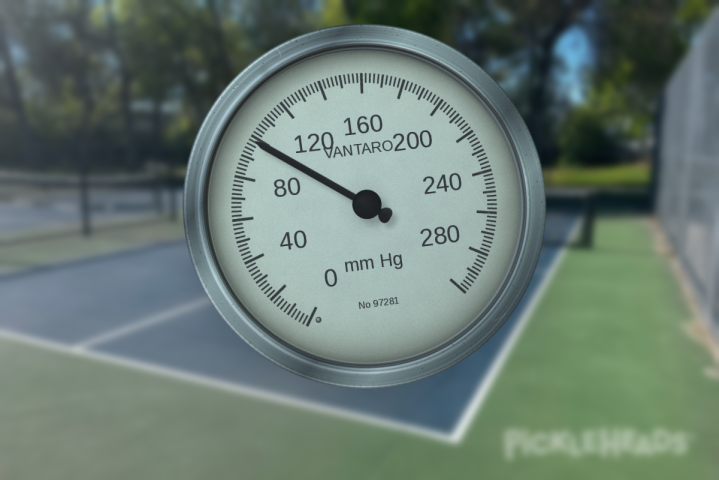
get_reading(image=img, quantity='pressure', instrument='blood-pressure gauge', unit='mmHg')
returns 98 mmHg
